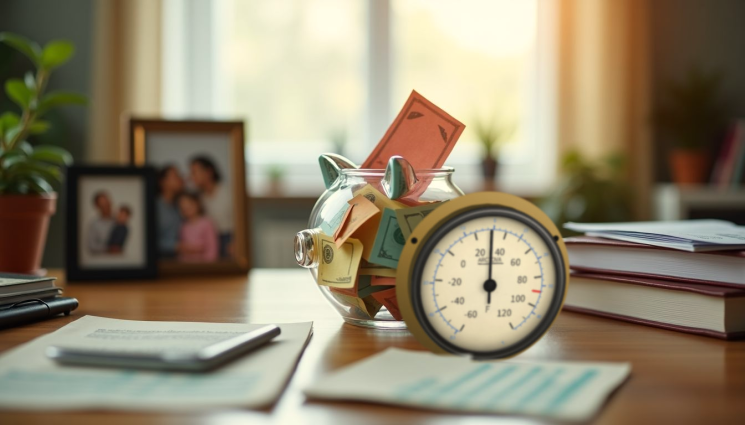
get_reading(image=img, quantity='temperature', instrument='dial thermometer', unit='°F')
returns 30 °F
